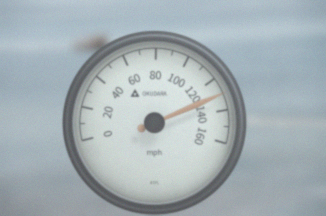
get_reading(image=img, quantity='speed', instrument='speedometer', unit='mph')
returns 130 mph
